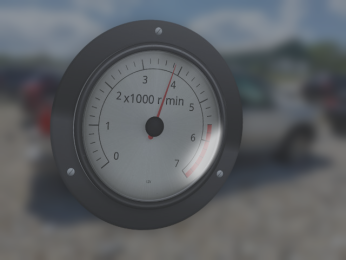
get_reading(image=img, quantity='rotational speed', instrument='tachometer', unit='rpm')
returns 3800 rpm
